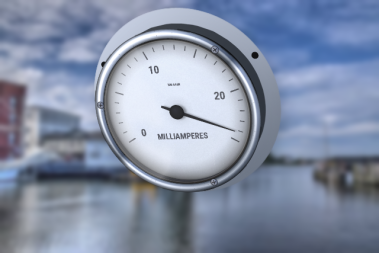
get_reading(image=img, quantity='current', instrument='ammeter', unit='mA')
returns 24 mA
